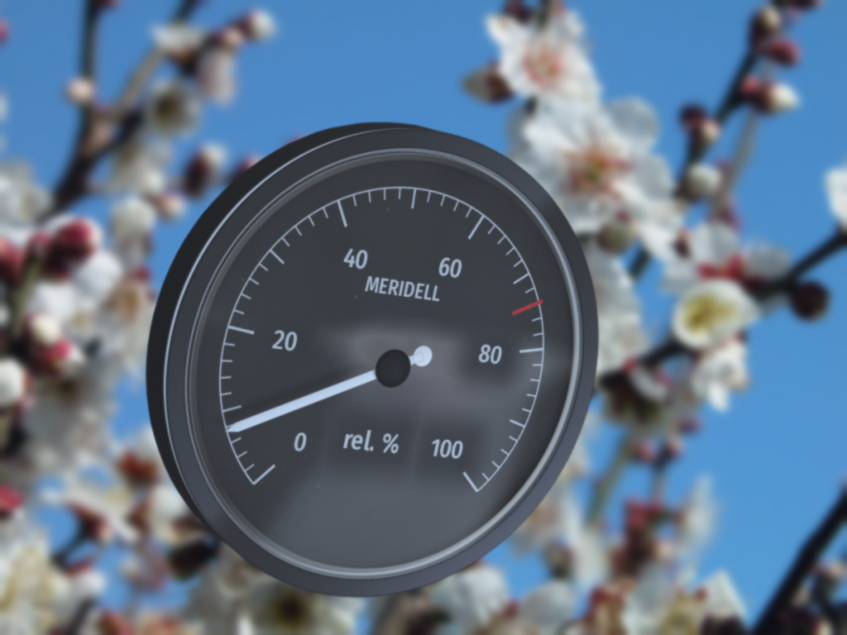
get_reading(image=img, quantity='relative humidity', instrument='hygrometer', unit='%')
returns 8 %
